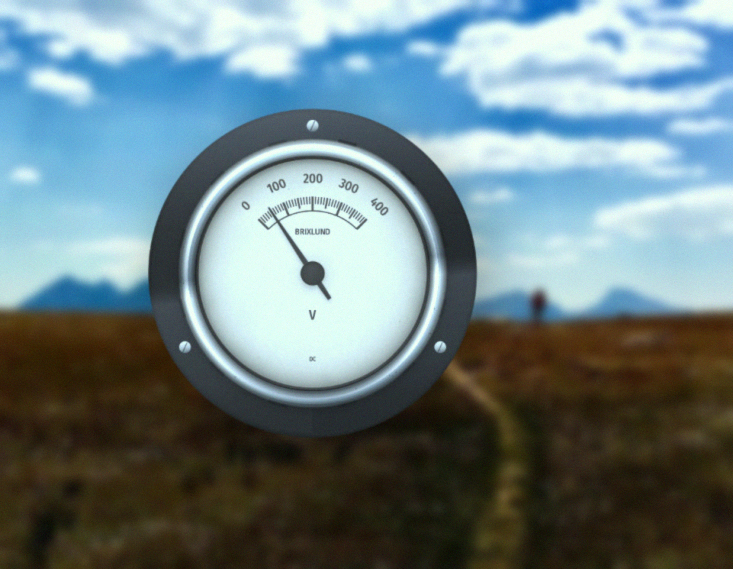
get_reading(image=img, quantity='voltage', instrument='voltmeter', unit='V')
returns 50 V
